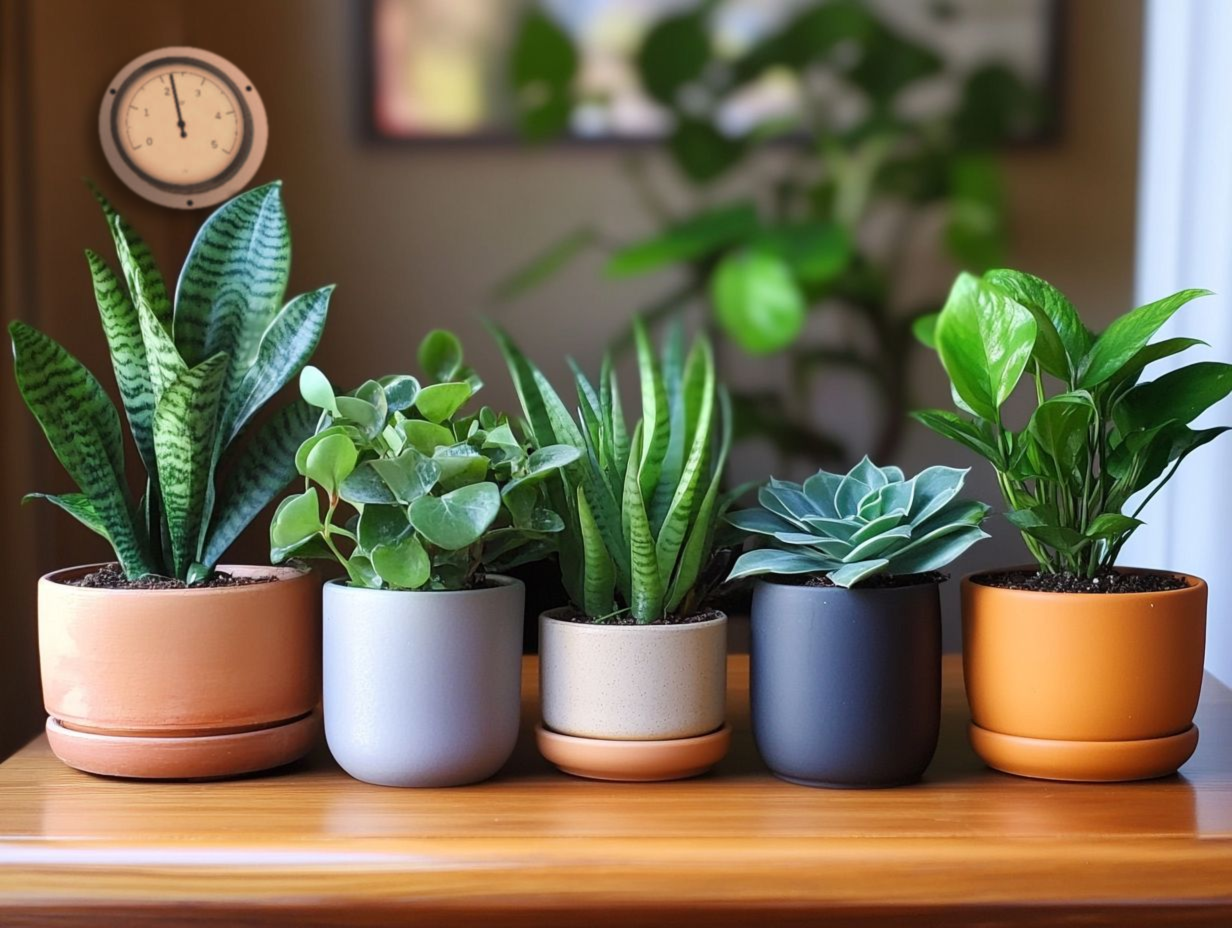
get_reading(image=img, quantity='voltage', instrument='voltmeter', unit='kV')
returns 2.25 kV
